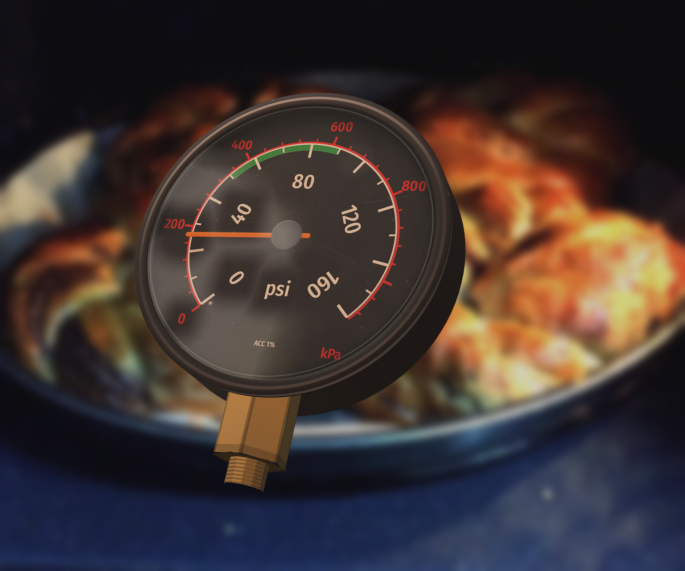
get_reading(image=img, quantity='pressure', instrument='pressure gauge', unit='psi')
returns 25 psi
